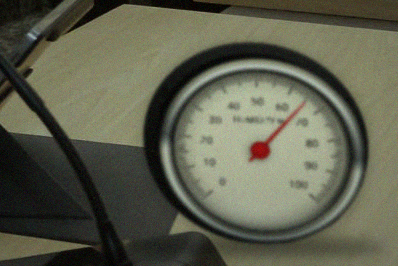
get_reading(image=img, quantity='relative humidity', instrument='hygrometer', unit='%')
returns 65 %
